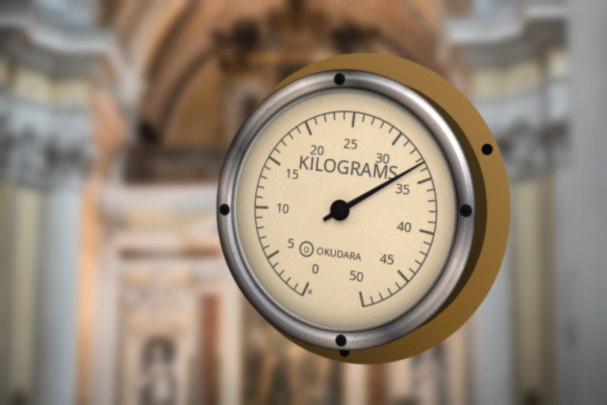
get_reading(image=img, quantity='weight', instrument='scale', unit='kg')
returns 33.5 kg
